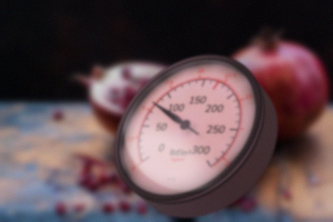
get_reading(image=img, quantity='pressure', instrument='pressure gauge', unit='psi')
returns 80 psi
